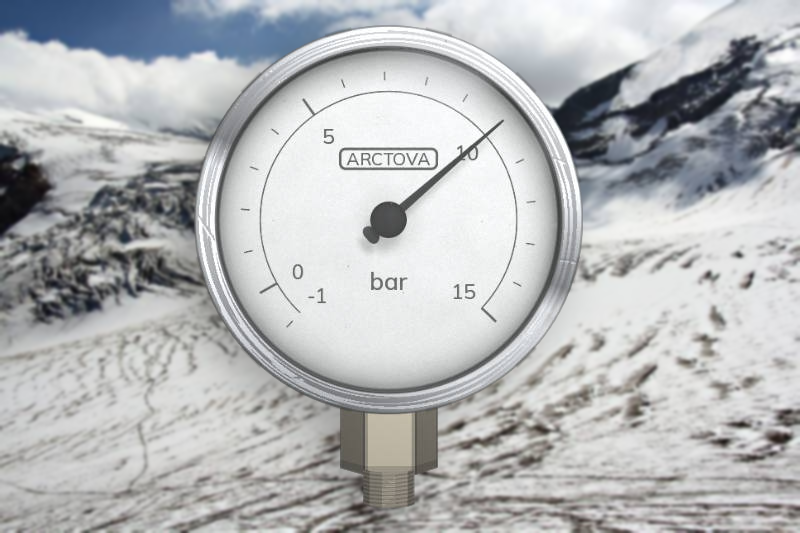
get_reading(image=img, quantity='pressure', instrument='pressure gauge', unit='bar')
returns 10 bar
